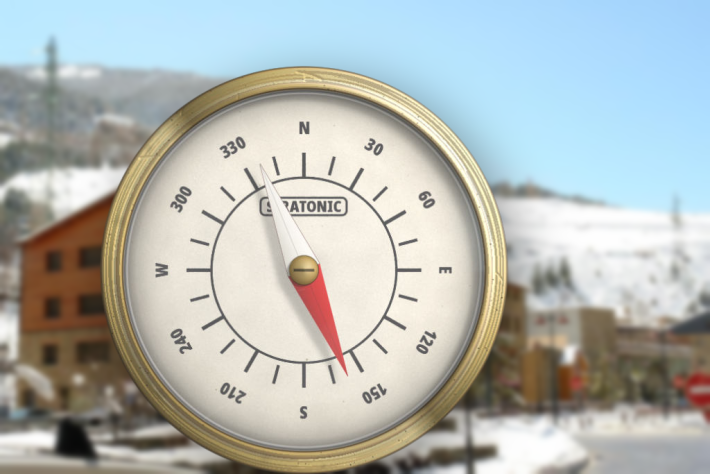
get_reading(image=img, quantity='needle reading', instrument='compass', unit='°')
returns 157.5 °
